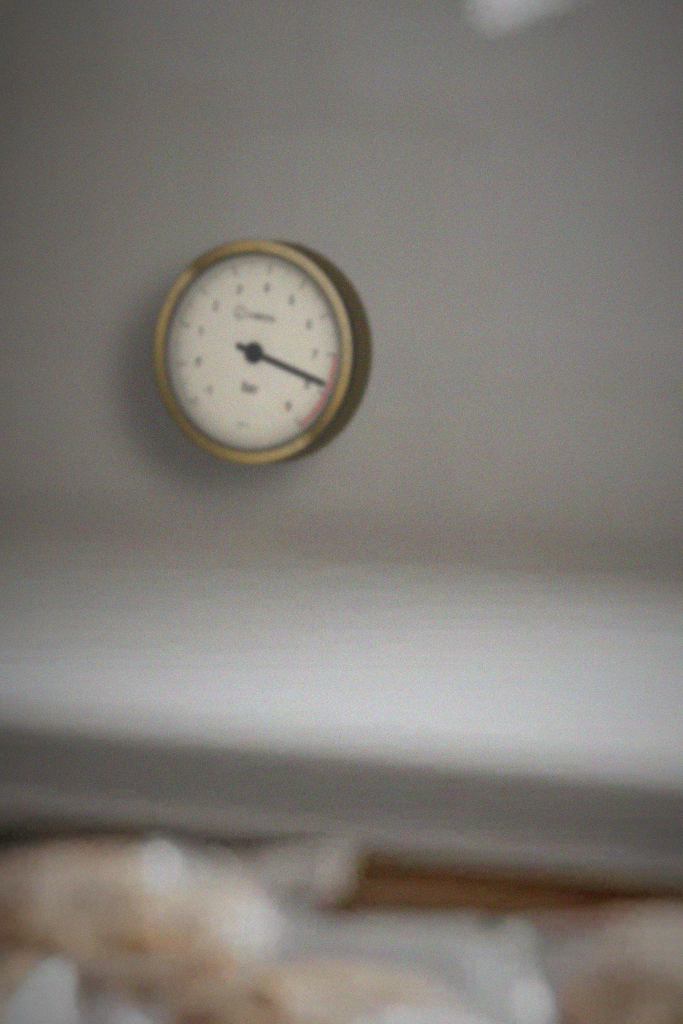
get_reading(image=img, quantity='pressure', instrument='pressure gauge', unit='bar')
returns 7.75 bar
